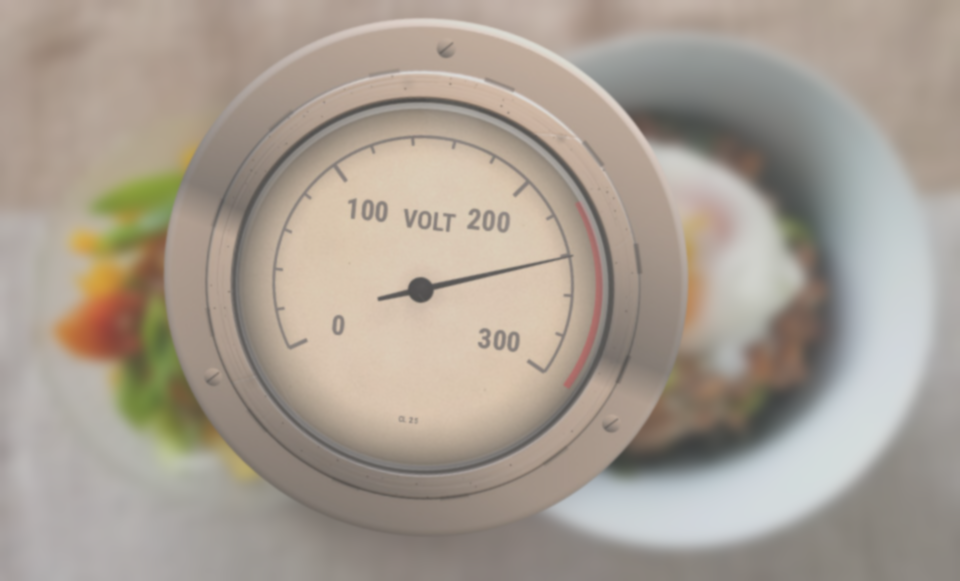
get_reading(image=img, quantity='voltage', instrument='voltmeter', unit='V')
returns 240 V
